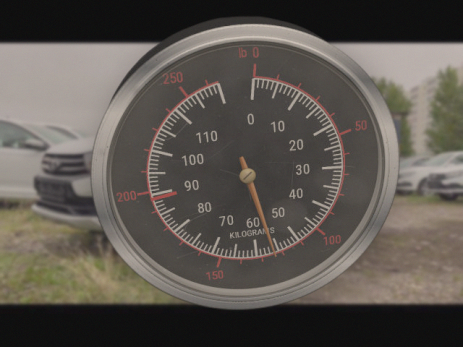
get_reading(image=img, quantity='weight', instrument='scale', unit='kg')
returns 56 kg
